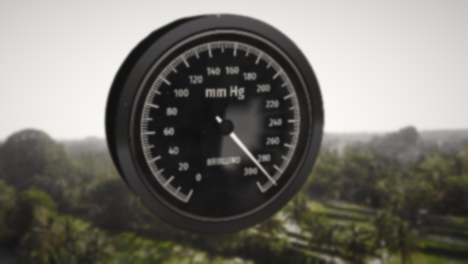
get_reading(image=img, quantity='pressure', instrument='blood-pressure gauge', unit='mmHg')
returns 290 mmHg
